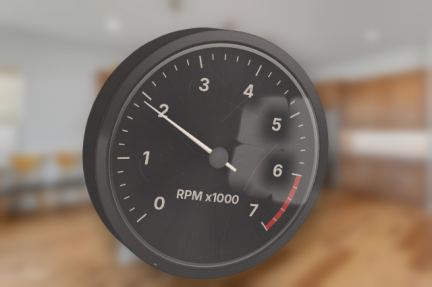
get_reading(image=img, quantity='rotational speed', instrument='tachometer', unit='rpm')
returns 1900 rpm
